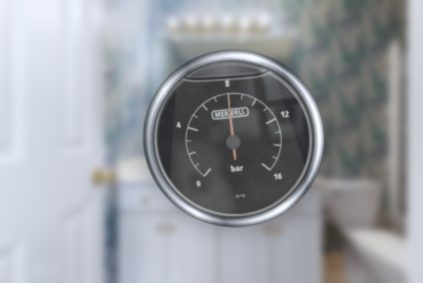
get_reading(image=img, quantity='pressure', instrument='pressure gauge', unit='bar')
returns 8 bar
